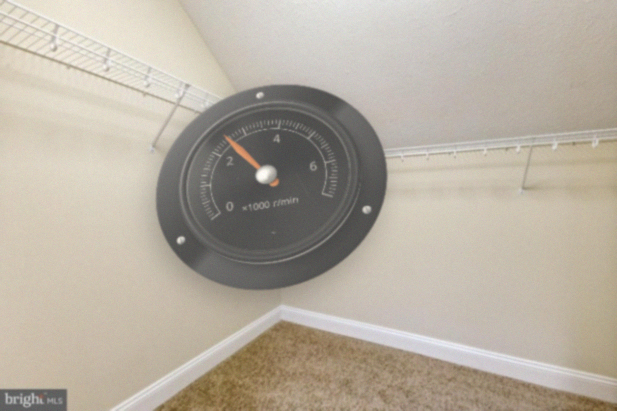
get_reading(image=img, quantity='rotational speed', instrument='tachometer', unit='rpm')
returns 2500 rpm
